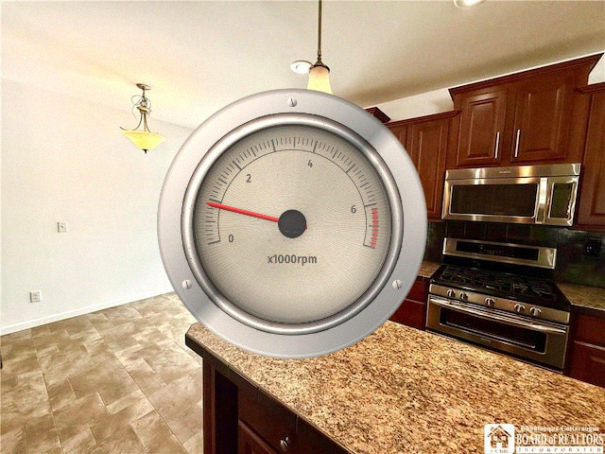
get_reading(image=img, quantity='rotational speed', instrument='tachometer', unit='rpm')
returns 900 rpm
